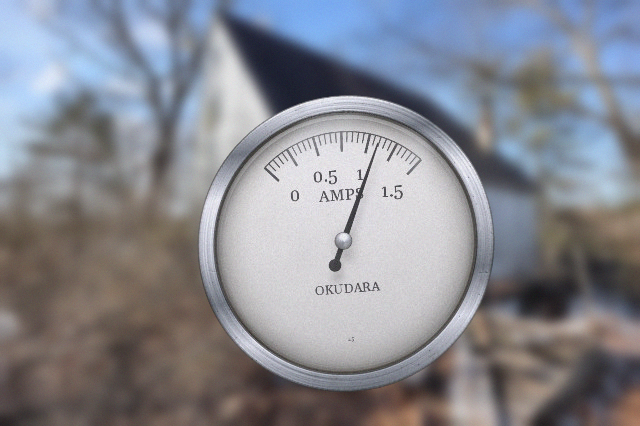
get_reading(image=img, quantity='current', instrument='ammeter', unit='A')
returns 1.1 A
